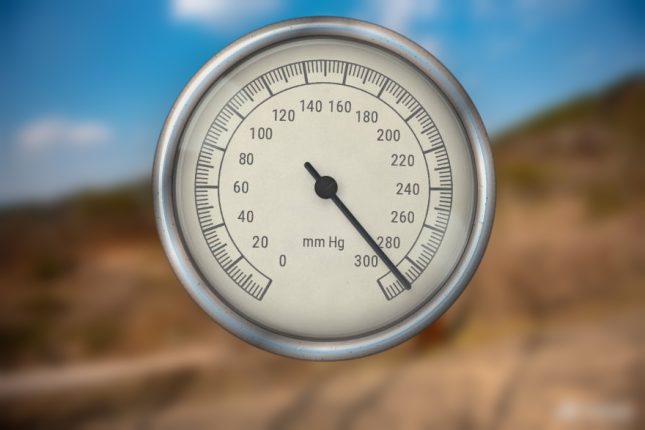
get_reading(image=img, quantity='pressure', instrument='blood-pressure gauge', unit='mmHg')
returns 290 mmHg
